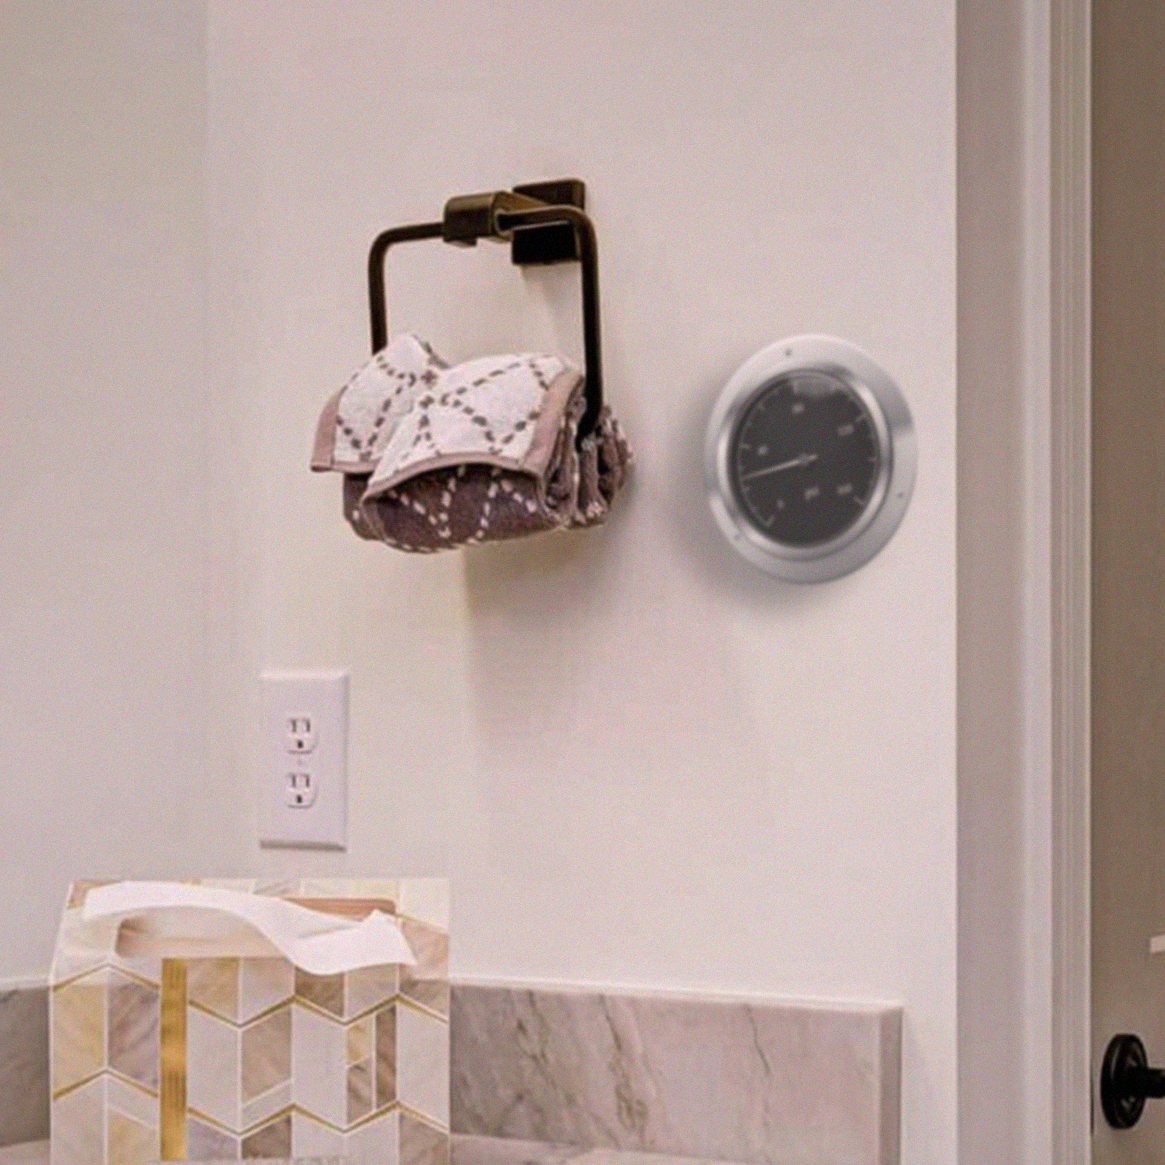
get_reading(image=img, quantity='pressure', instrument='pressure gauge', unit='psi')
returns 25 psi
